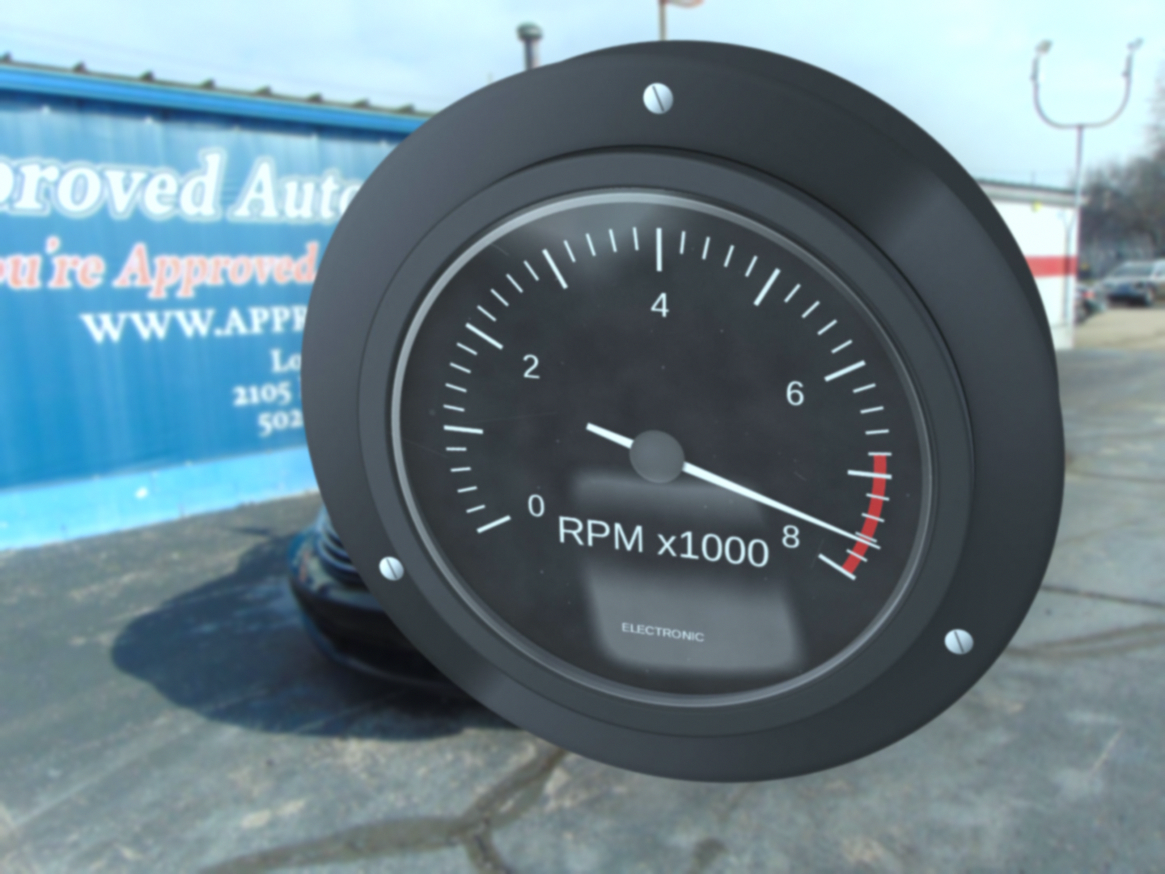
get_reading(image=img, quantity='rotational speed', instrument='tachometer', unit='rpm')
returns 7600 rpm
